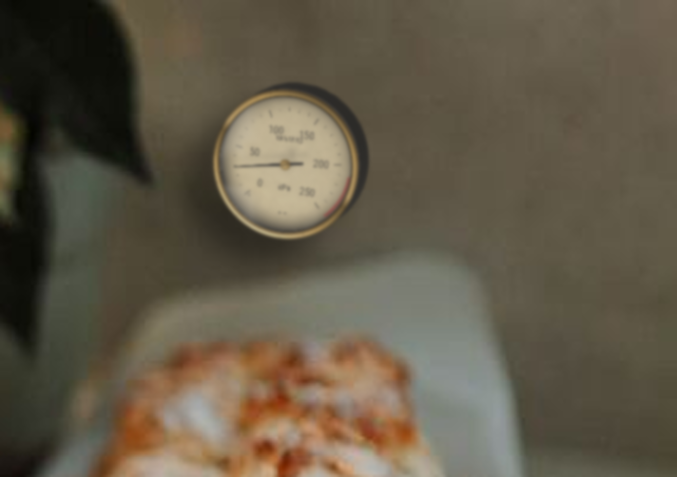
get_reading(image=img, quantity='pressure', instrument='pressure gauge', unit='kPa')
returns 30 kPa
